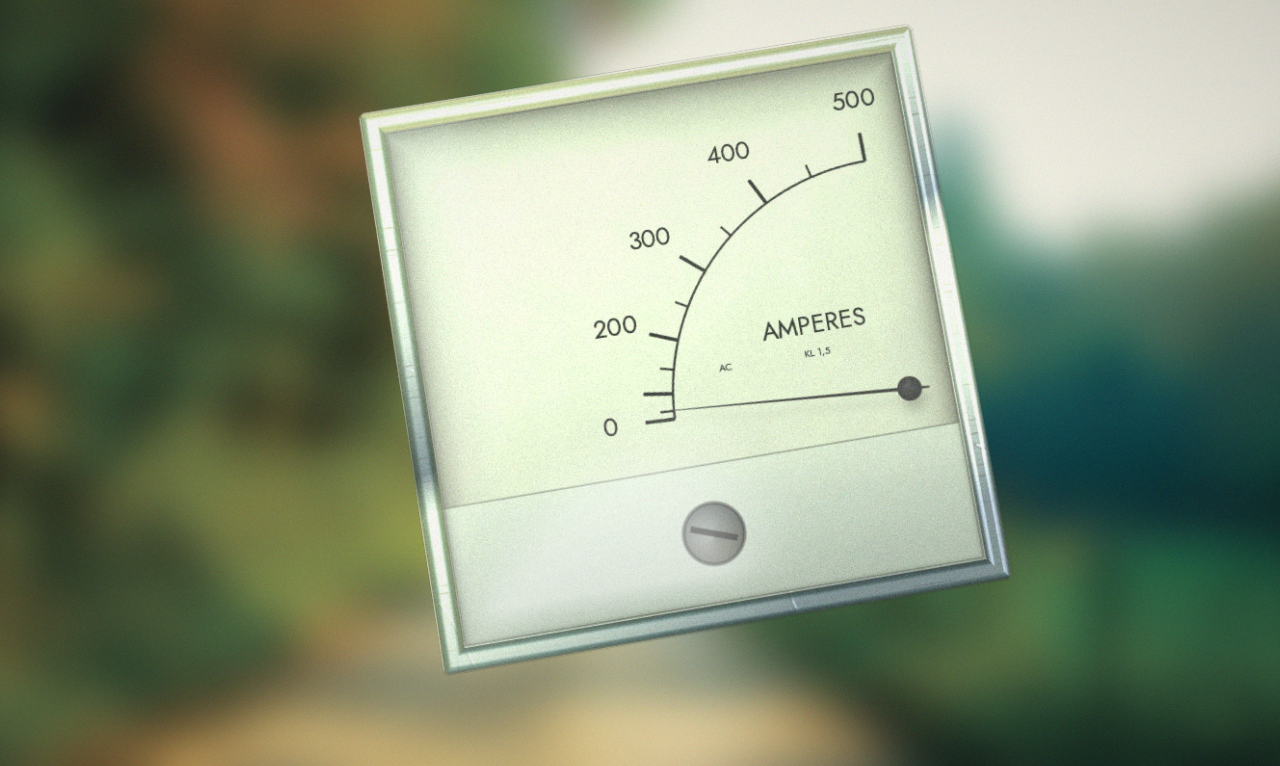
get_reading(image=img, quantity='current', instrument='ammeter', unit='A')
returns 50 A
